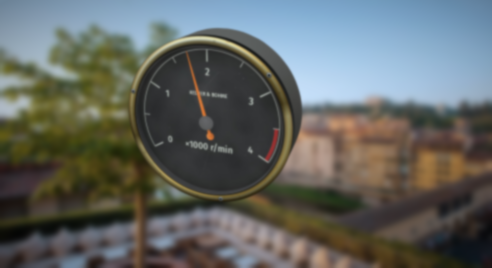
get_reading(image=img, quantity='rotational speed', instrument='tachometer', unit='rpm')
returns 1750 rpm
